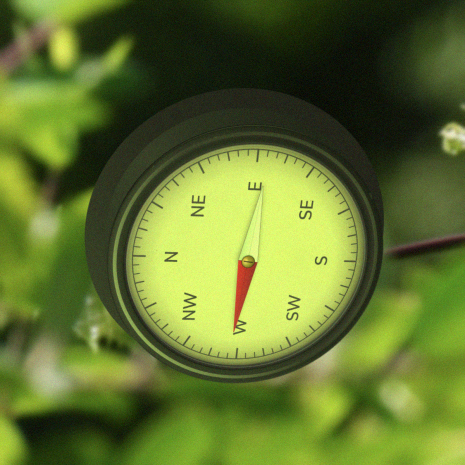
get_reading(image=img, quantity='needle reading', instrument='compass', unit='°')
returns 275 °
